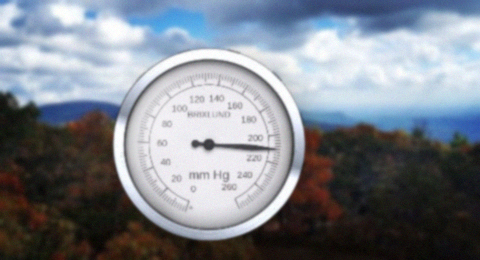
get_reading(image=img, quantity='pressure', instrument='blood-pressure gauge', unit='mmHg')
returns 210 mmHg
